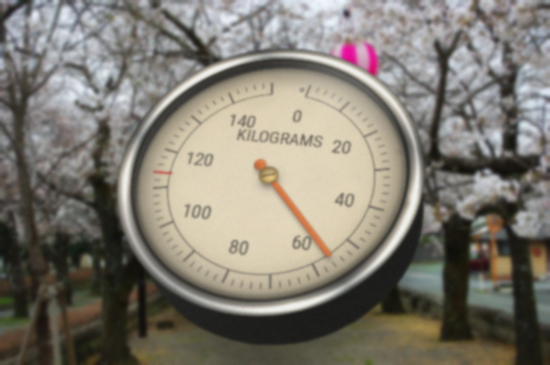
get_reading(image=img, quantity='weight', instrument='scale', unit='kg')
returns 56 kg
